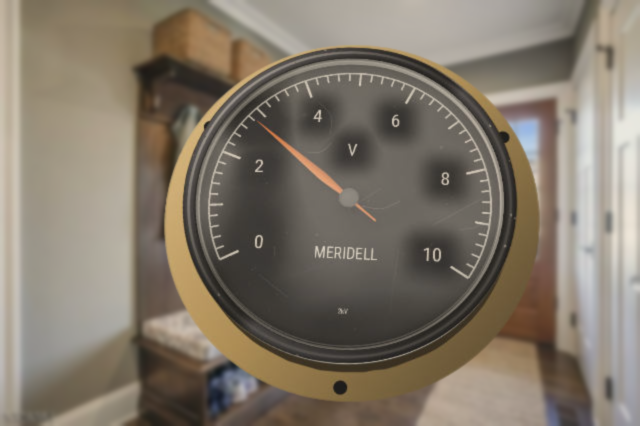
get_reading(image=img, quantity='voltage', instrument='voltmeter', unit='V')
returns 2.8 V
